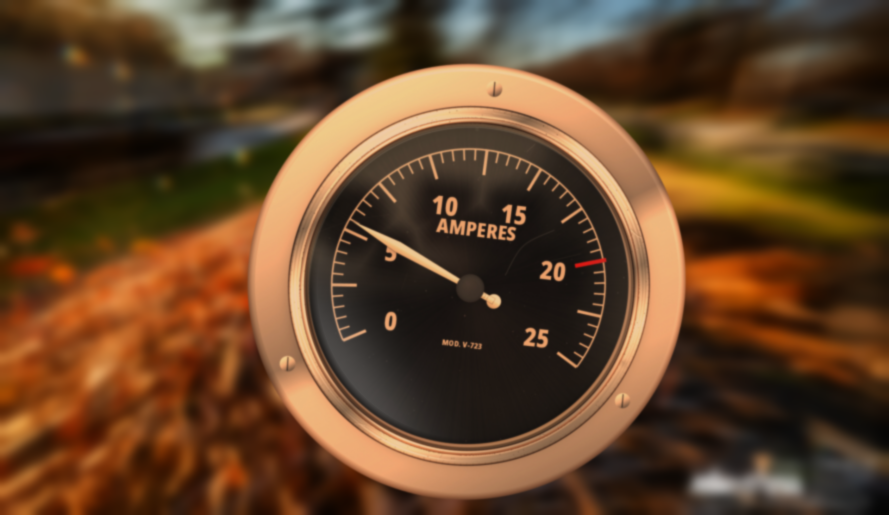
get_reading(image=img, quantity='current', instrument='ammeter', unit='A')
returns 5.5 A
